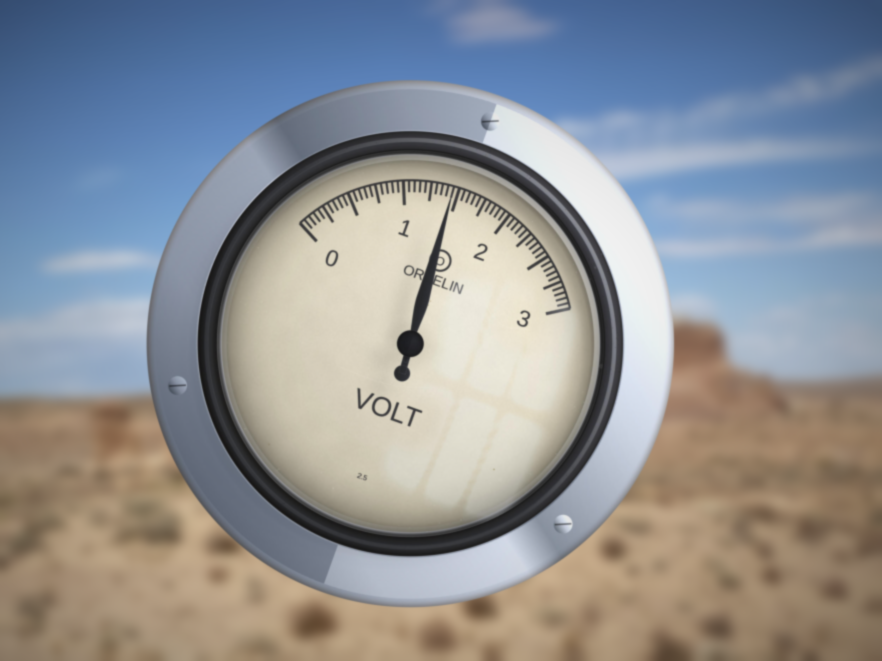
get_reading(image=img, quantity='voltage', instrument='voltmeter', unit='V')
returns 1.45 V
